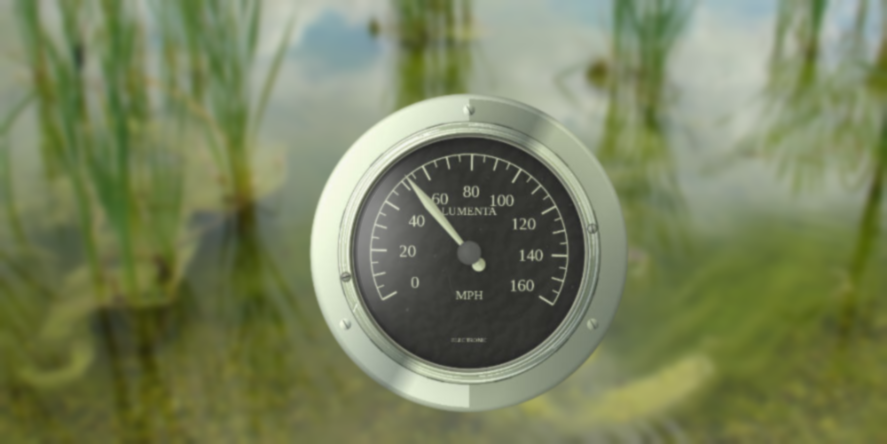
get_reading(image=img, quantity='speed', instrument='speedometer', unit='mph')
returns 52.5 mph
